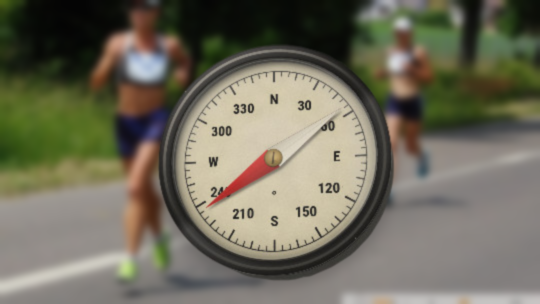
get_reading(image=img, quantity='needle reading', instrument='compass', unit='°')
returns 235 °
